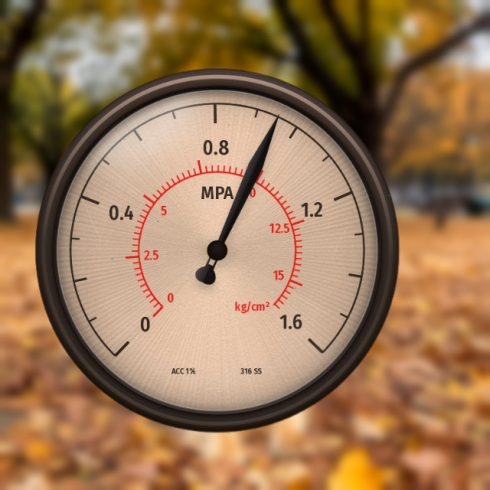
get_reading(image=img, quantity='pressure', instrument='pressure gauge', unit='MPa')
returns 0.95 MPa
